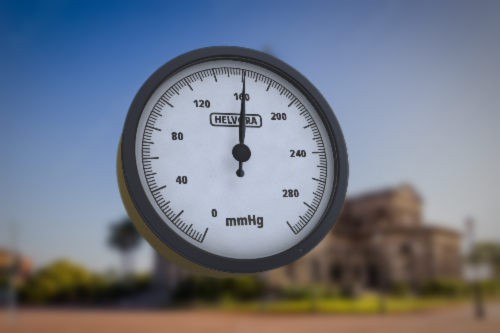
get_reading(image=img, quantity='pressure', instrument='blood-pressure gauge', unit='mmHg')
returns 160 mmHg
